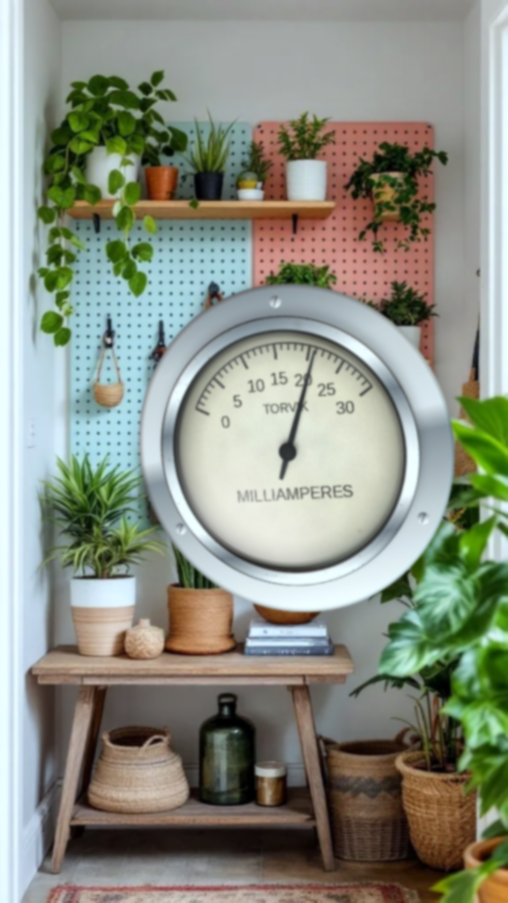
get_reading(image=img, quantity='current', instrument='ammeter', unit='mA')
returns 21 mA
